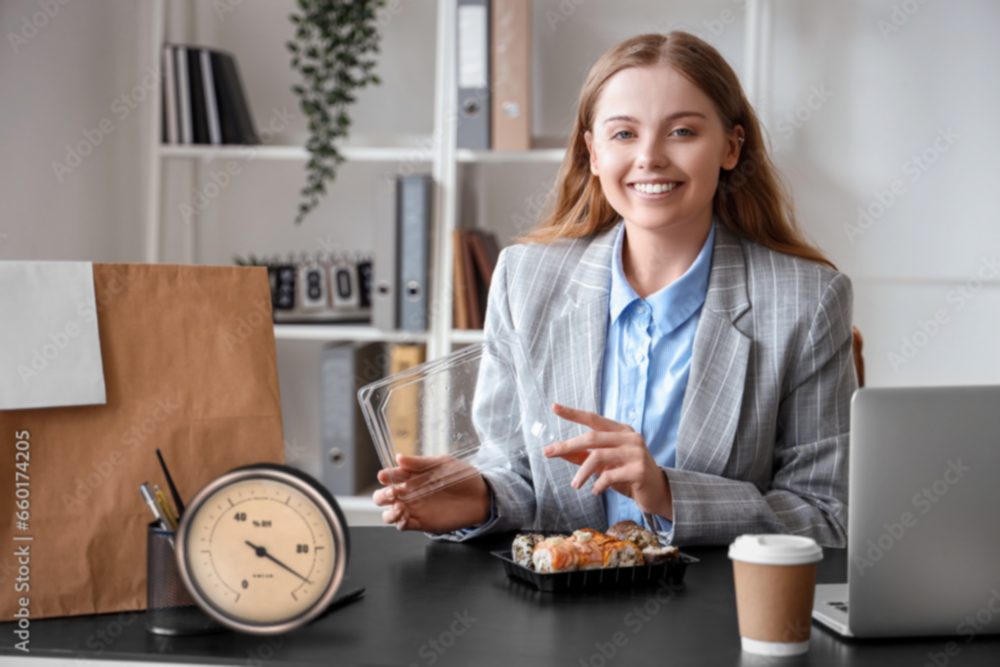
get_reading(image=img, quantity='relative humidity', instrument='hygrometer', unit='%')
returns 92 %
